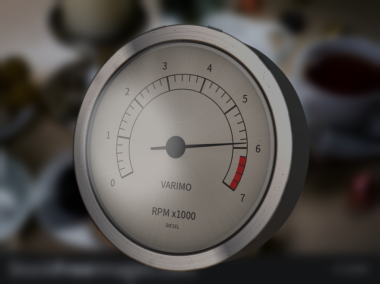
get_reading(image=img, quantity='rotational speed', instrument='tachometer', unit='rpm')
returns 5900 rpm
